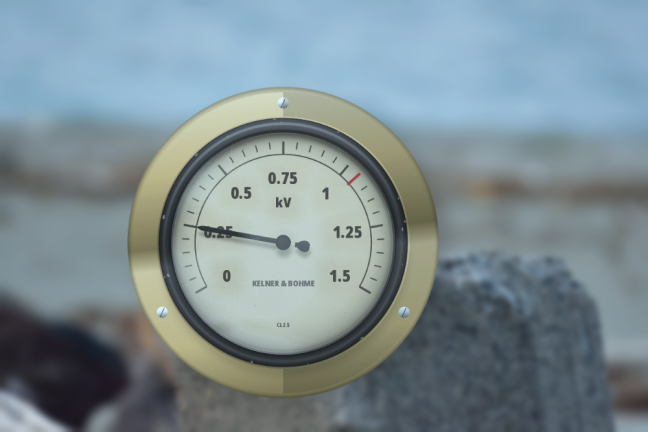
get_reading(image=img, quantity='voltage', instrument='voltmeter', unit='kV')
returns 0.25 kV
